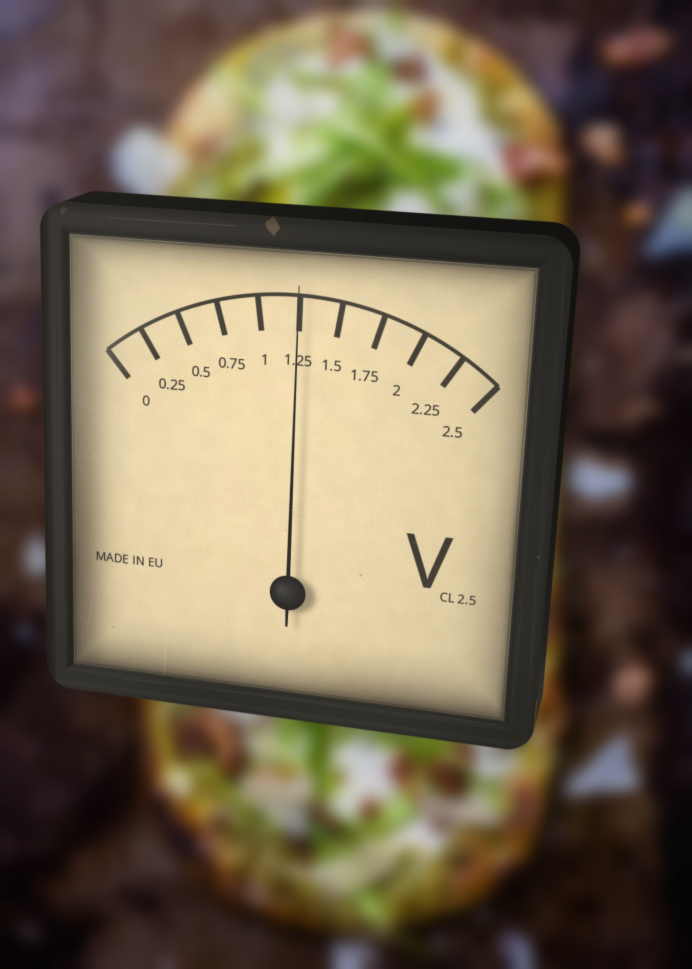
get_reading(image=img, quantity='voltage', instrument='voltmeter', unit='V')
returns 1.25 V
